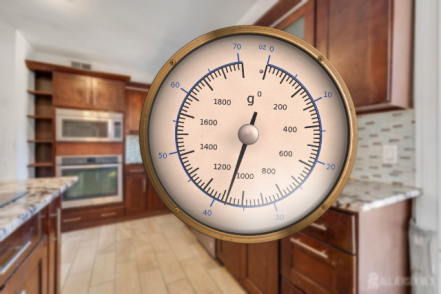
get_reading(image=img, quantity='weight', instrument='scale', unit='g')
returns 1080 g
